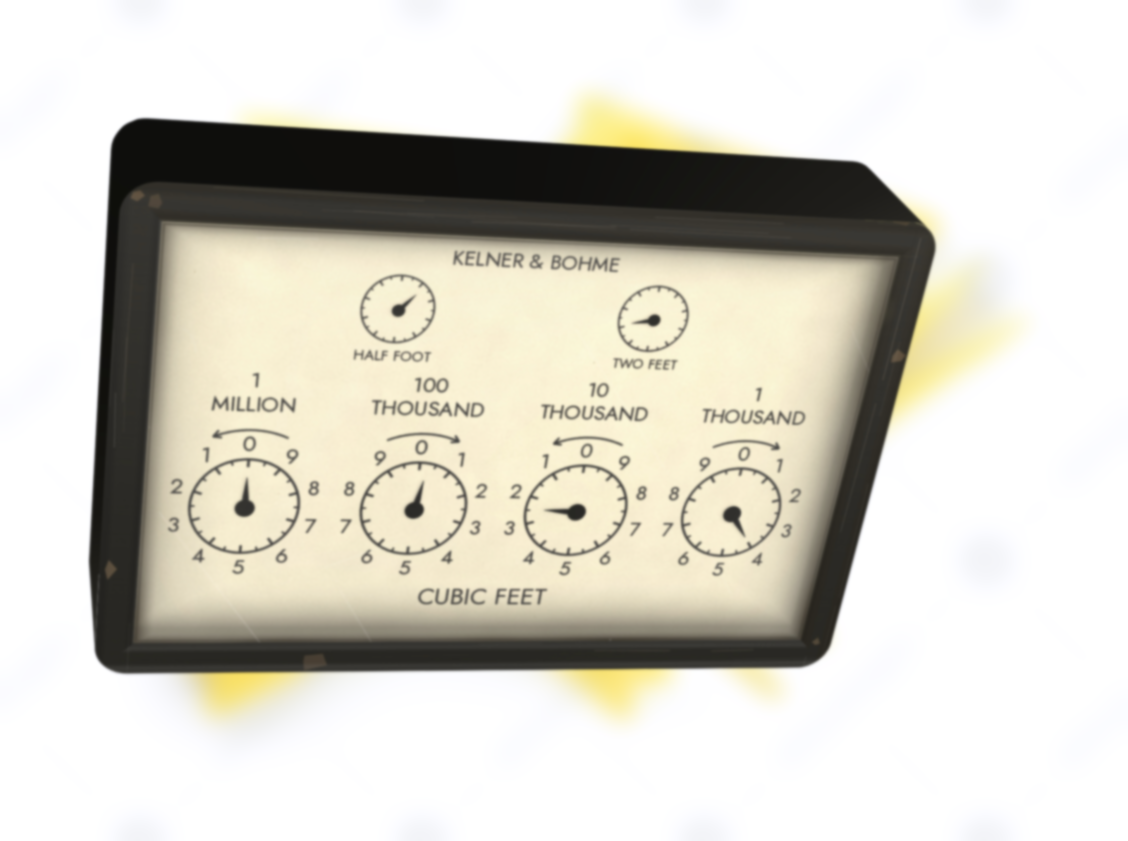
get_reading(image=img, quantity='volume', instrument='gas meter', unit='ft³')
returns 2400 ft³
